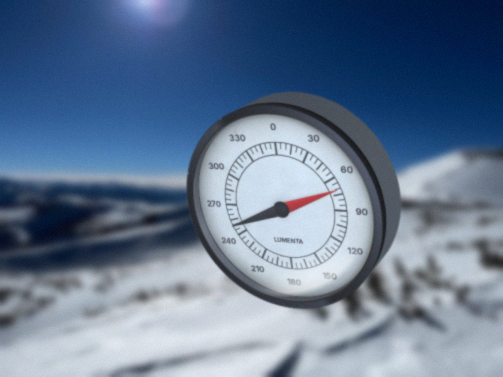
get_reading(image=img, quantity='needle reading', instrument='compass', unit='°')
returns 70 °
